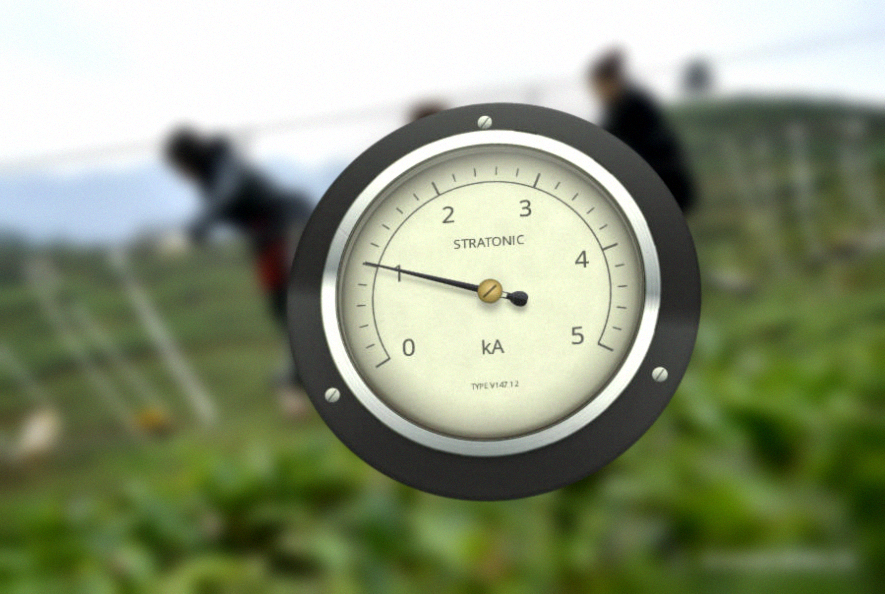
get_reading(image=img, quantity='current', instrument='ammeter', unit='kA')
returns 1 kA
